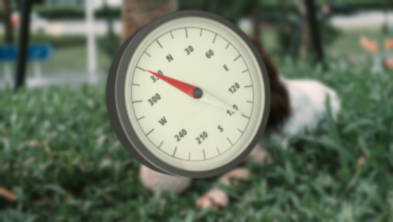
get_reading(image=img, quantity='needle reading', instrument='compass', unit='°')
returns 330 °
